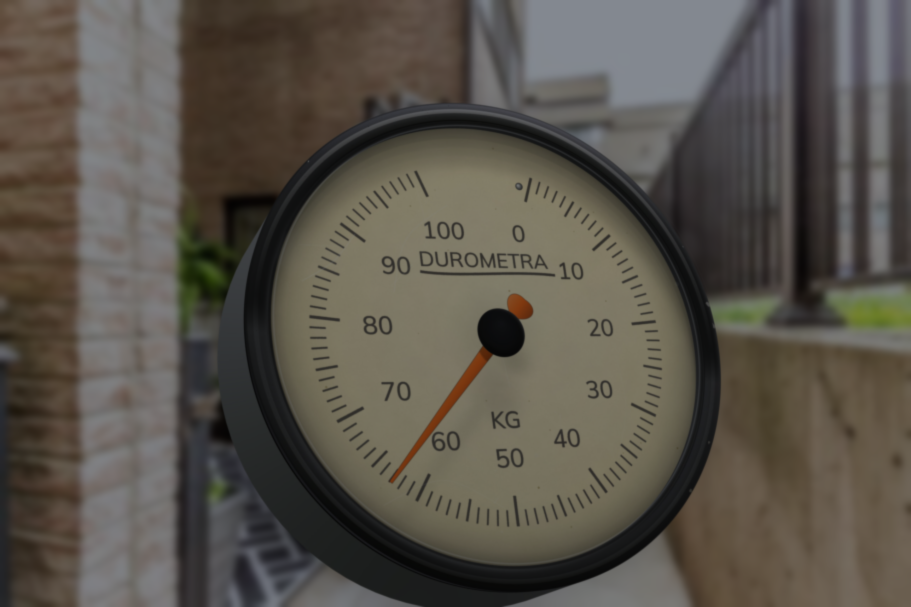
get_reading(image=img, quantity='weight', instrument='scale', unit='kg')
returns 63 kg
